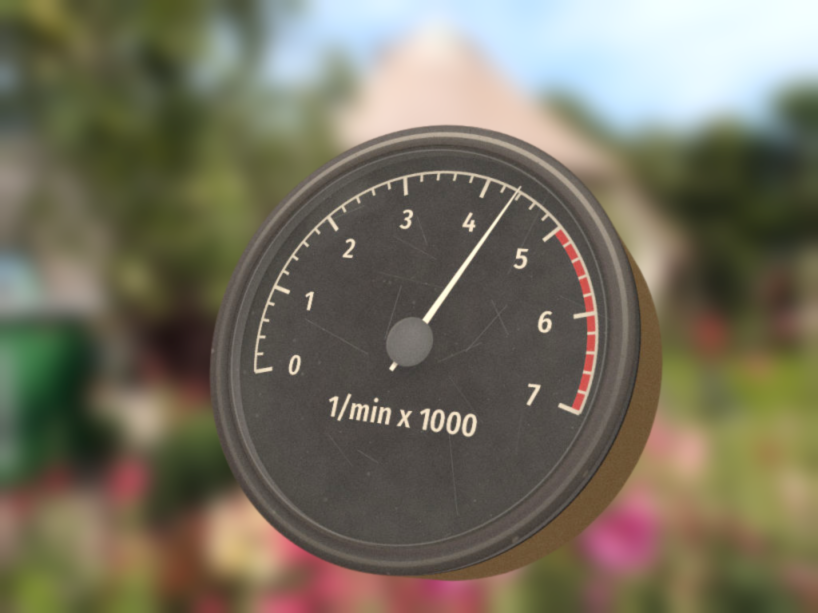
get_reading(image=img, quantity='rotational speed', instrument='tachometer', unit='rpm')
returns 4400 rpm
